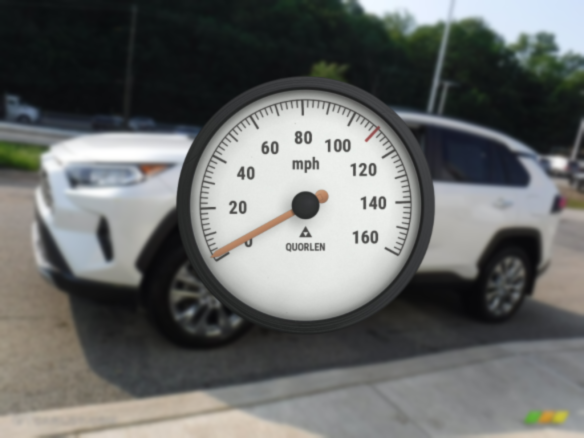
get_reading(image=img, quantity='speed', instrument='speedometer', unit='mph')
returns 2 mph
